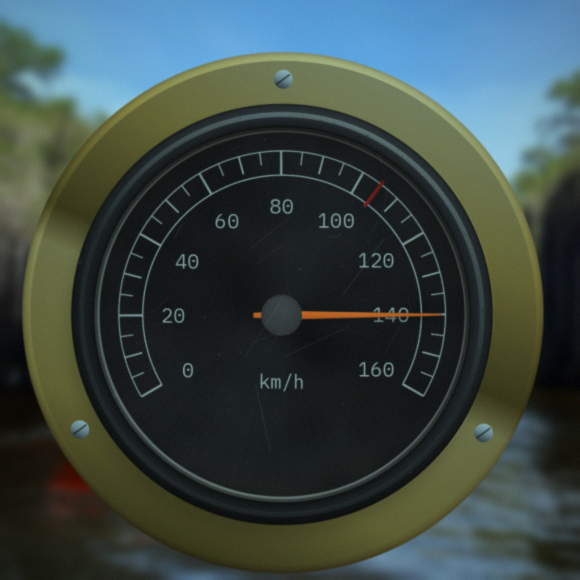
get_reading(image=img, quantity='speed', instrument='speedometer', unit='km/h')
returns 140 km/h
